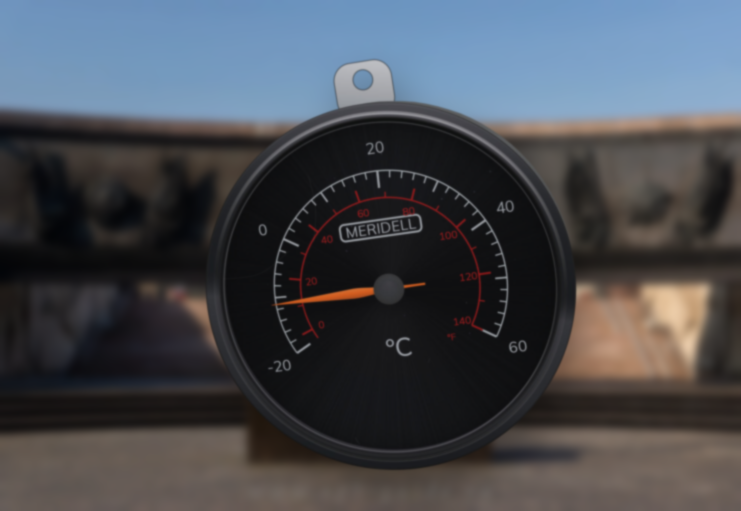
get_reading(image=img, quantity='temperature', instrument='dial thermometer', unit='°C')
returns -11 °C
